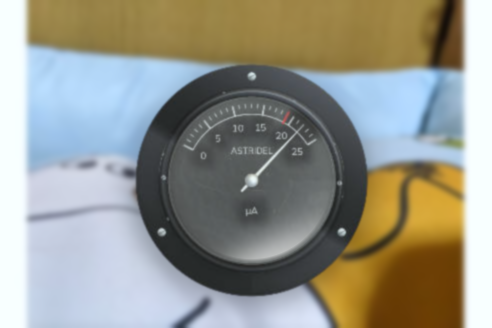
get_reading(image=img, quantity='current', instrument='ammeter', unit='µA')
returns 22 µA
